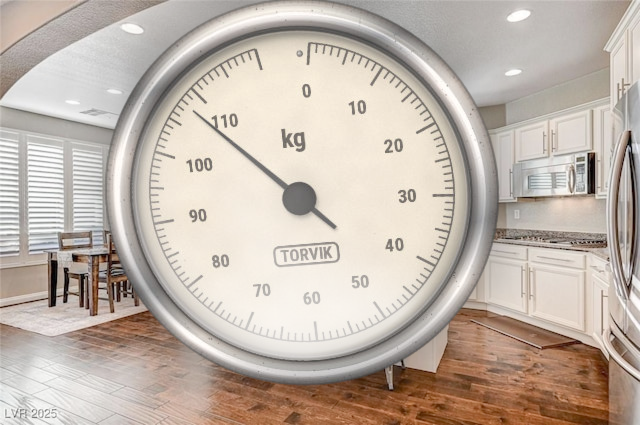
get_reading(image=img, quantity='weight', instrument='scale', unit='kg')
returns 108 kg
